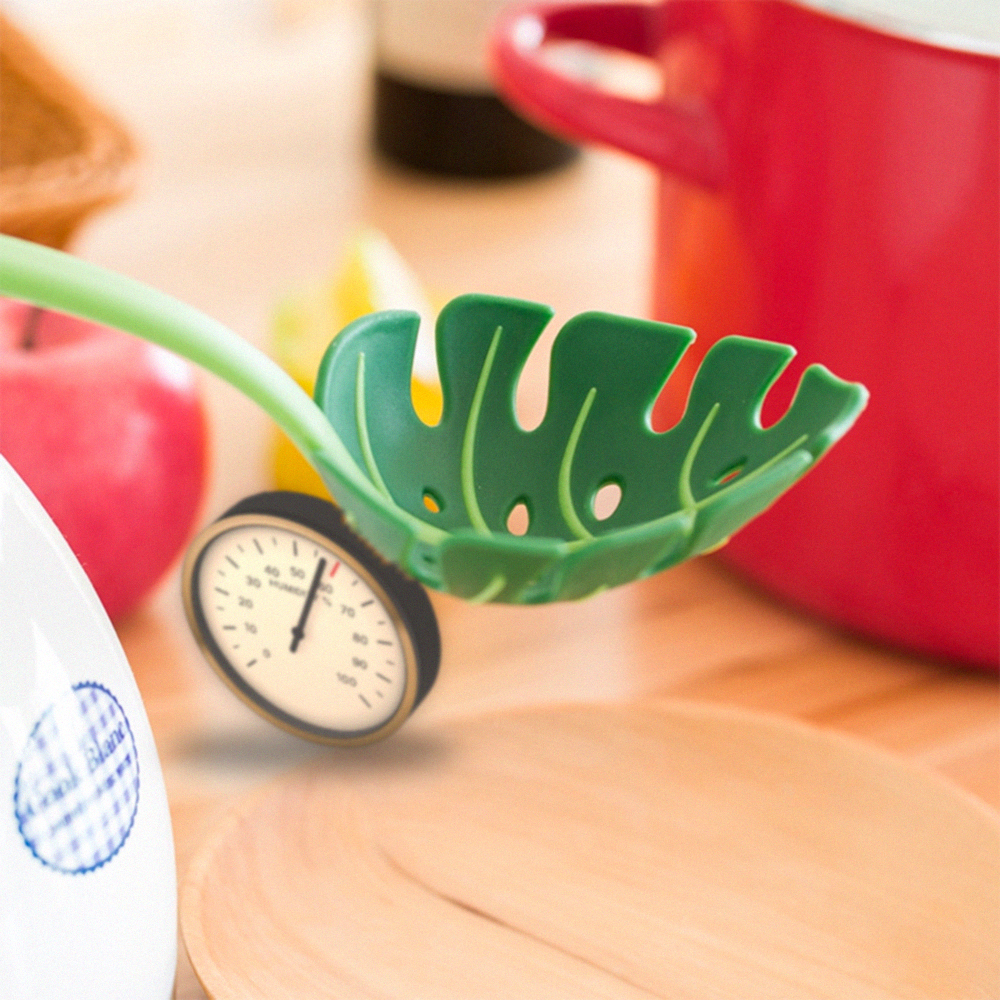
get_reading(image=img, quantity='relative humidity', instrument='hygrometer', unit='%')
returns 57.5 %
